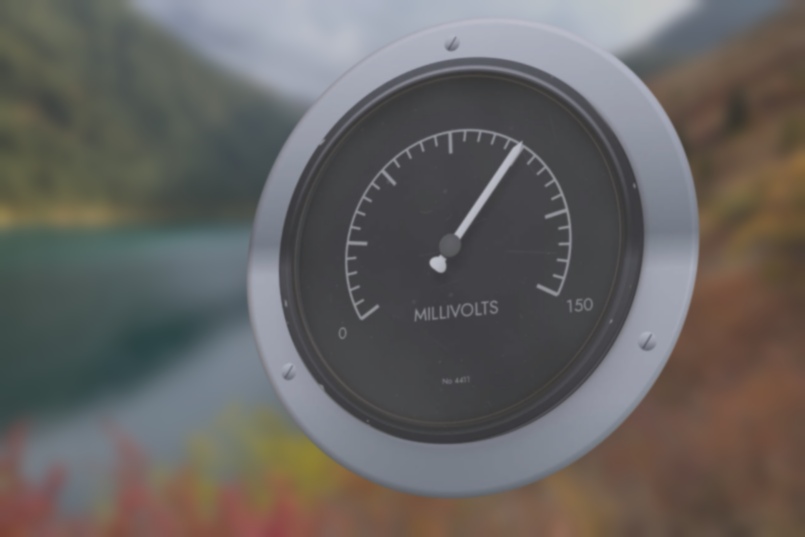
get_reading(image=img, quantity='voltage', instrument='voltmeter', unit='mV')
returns 100 mV
